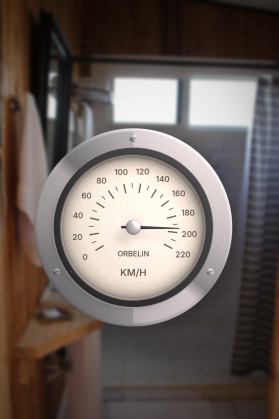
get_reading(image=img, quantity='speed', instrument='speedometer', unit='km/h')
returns 195 km/h
